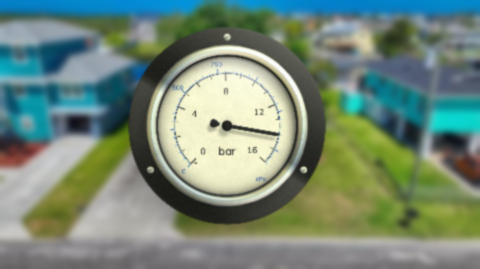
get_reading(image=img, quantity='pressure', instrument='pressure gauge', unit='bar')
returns 14 bar
